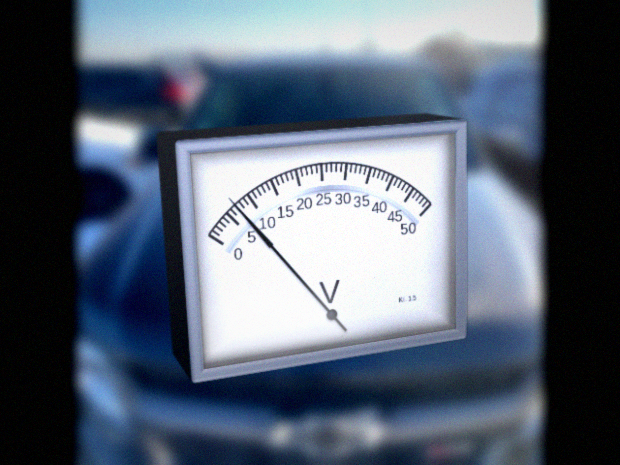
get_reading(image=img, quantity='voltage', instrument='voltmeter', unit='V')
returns 7 V
